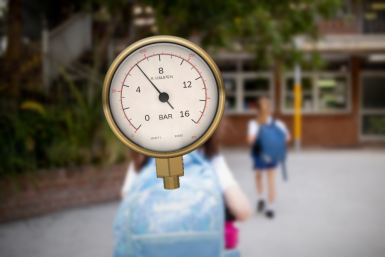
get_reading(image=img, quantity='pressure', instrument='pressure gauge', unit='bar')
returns 6 bar
